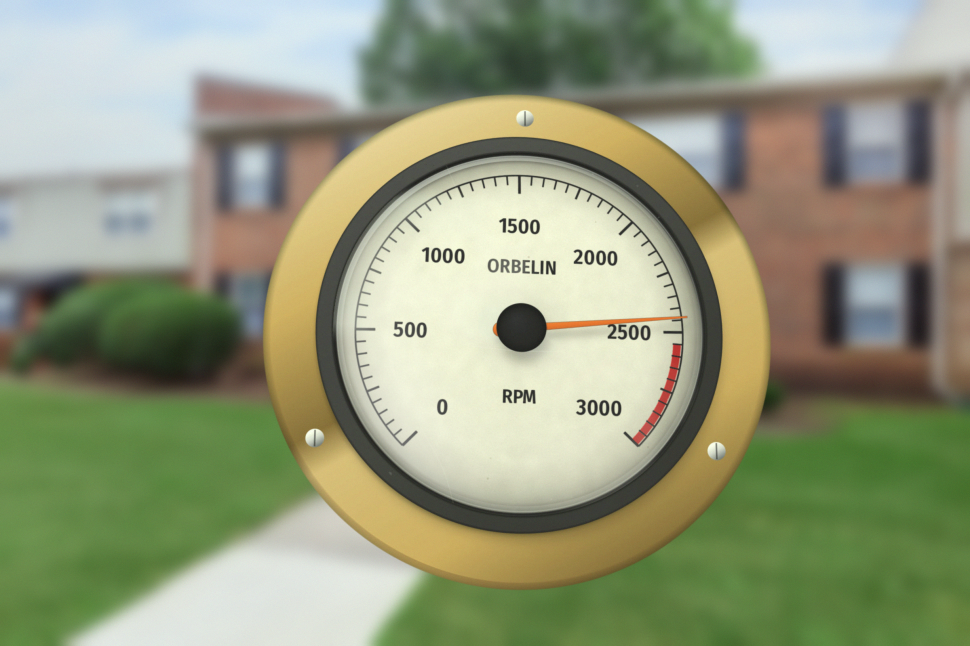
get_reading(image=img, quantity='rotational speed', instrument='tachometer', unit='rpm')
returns 2450 rpm
